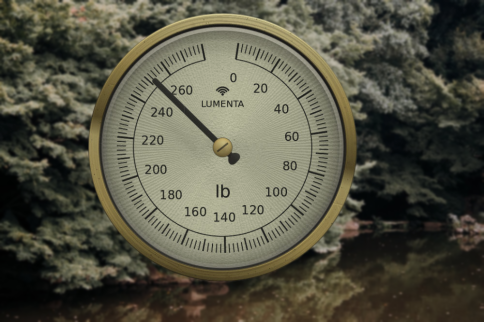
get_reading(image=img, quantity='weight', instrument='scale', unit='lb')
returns 252 lb
